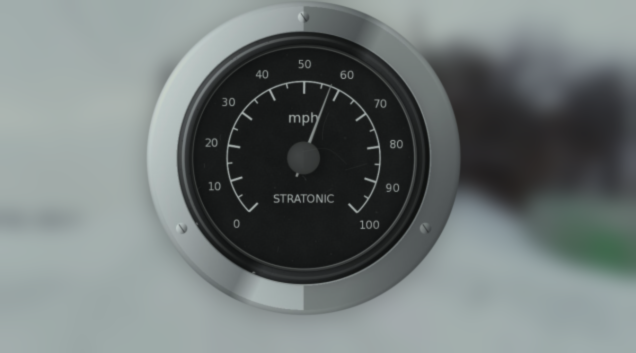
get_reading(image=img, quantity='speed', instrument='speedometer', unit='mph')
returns 57.5 mph
